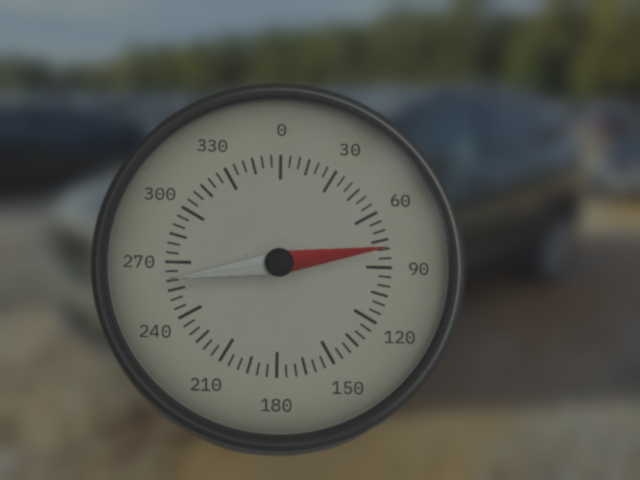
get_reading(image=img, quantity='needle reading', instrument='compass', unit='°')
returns 80 °
